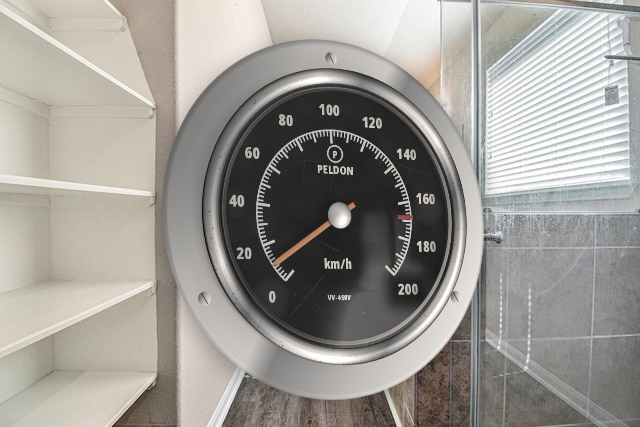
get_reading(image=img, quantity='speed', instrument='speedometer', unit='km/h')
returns 10 km/h
